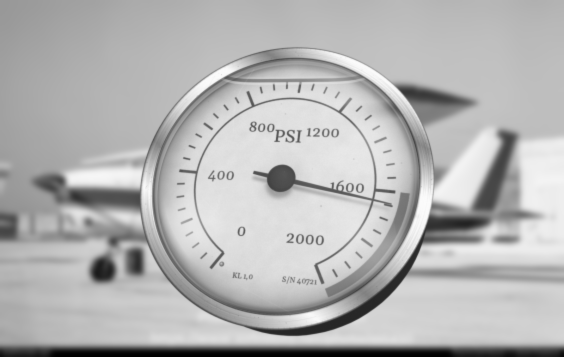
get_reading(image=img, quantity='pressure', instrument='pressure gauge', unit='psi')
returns 1650 psi
